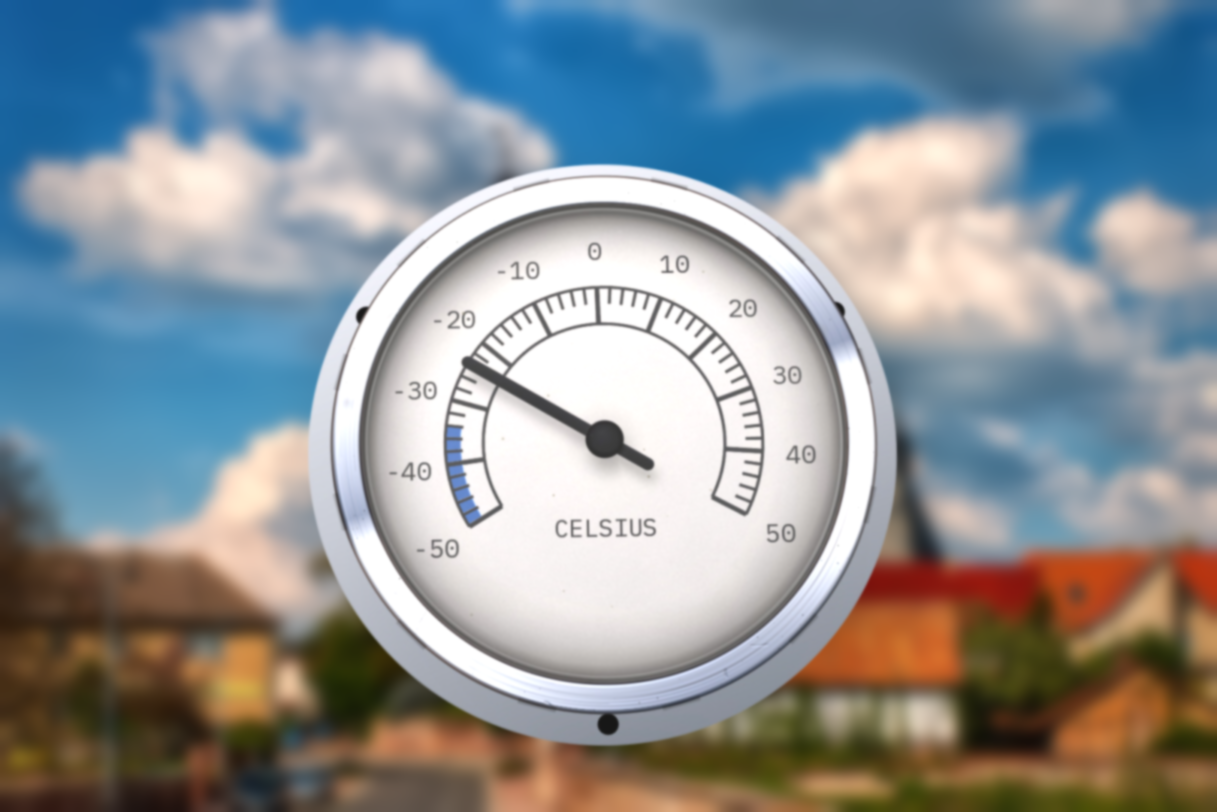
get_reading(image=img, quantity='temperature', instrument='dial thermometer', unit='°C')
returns -24 °C
